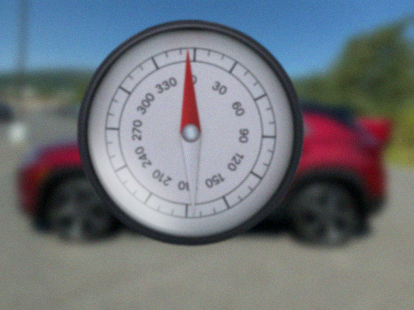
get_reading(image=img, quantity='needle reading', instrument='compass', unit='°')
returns 355 °
